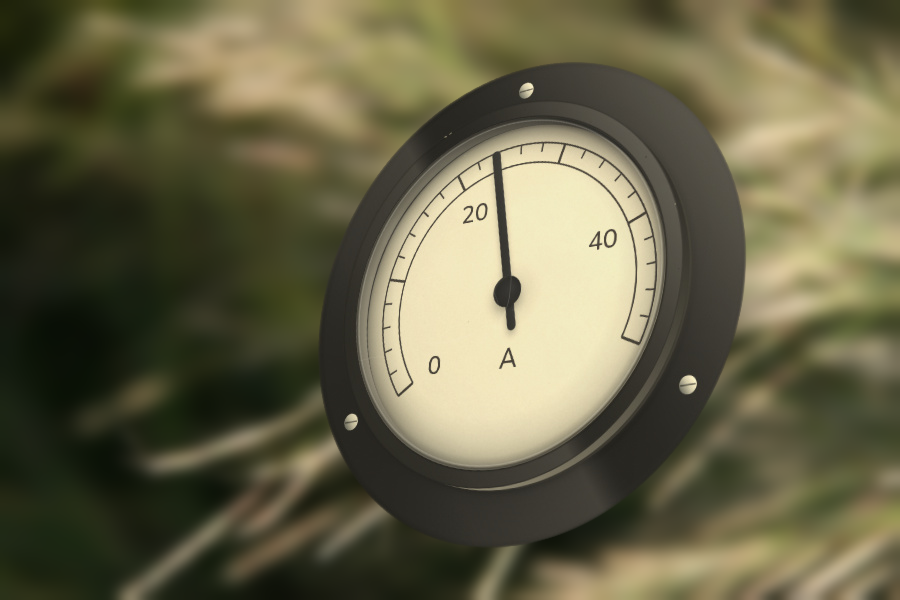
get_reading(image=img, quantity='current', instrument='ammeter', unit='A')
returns 24 A
